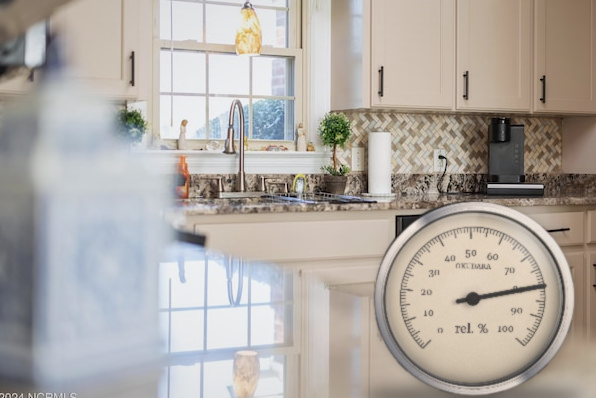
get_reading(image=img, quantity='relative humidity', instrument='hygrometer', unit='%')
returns 80 %
